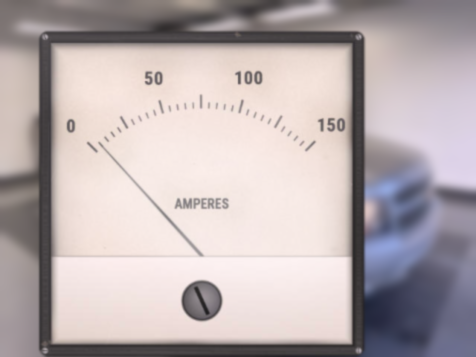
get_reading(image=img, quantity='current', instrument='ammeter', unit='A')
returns 5 A
